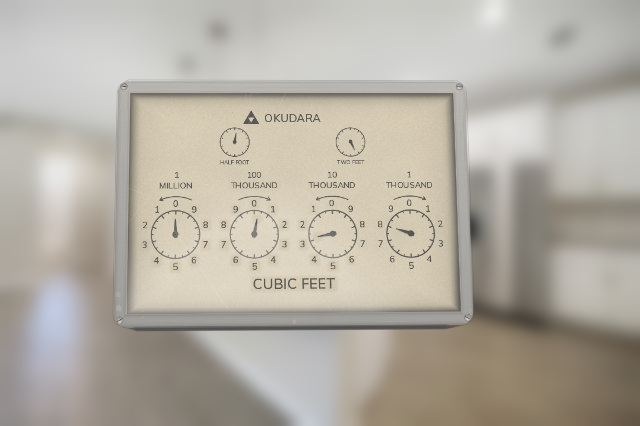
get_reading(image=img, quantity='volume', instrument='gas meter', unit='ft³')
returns 2800 ft³
